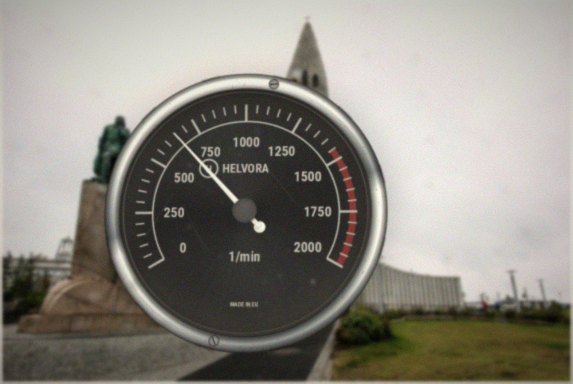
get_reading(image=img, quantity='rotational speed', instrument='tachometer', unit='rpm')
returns 650 rpm
